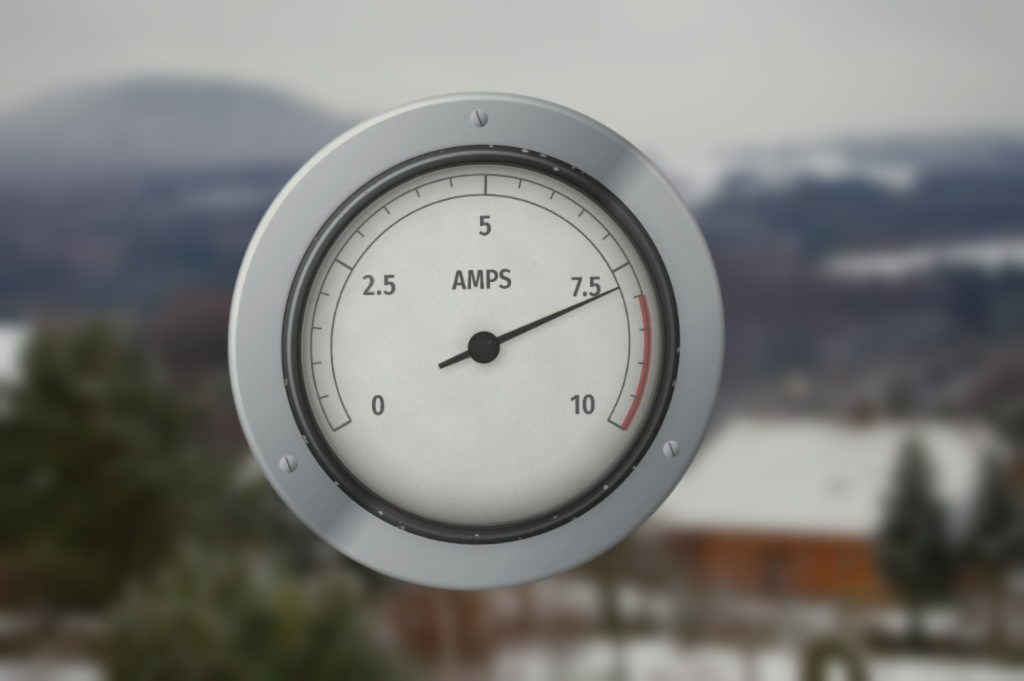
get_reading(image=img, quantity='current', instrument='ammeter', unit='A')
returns 7.75 A
